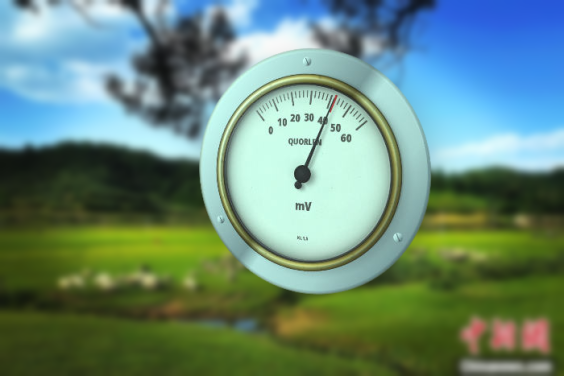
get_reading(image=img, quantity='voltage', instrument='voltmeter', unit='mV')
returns 42 mV
